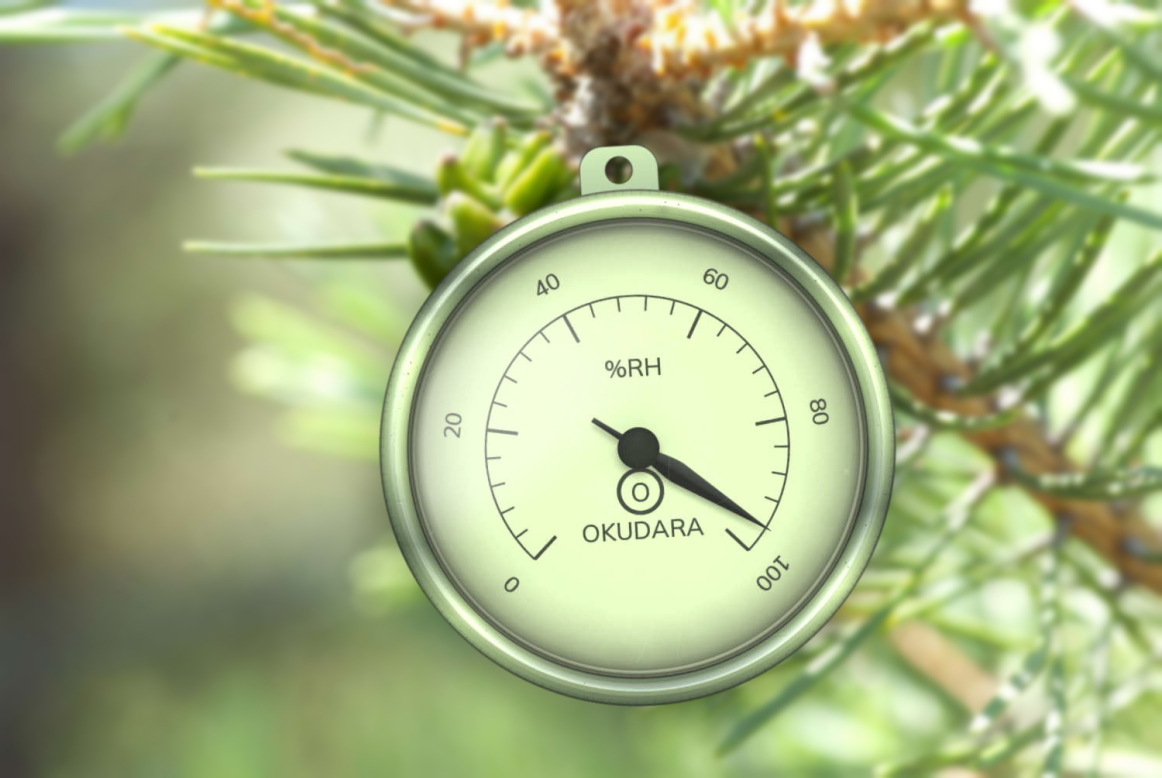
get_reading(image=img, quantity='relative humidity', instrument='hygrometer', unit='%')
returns 96 %
